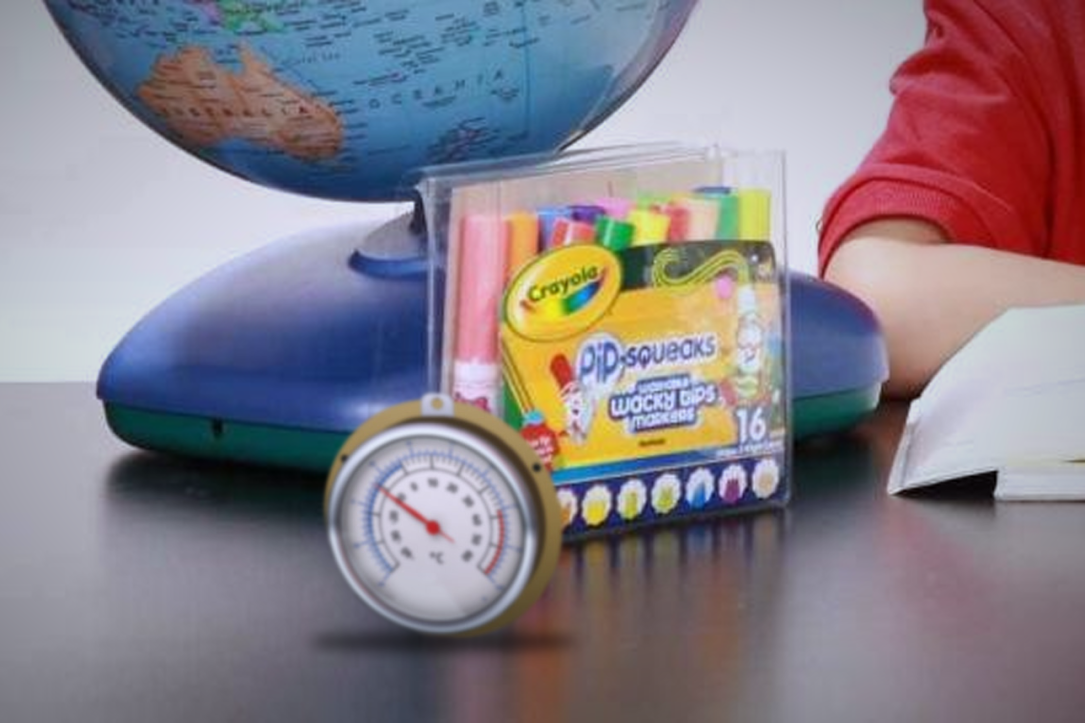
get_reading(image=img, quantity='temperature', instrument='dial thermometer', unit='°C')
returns -10 °C
